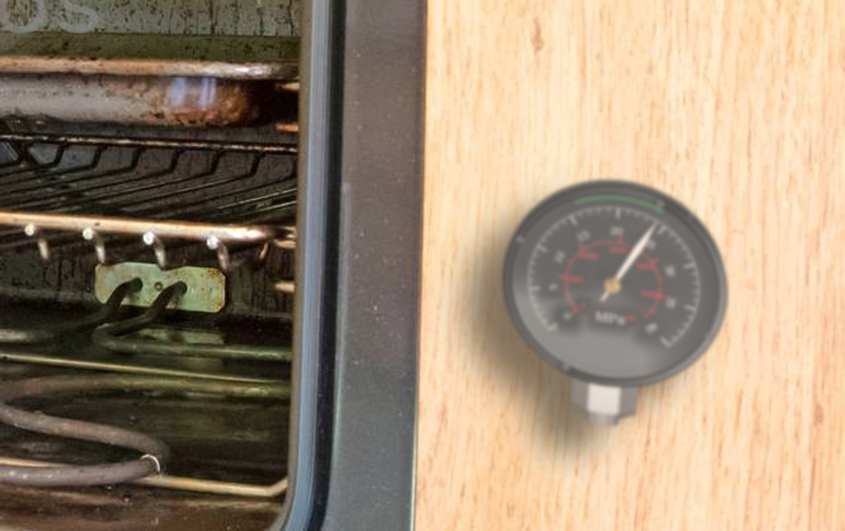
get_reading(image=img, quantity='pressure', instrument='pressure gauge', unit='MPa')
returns 24 MPa
